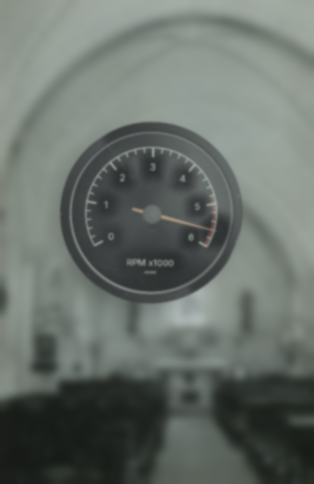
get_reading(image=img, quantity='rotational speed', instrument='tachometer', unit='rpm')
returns 5600 rpm
